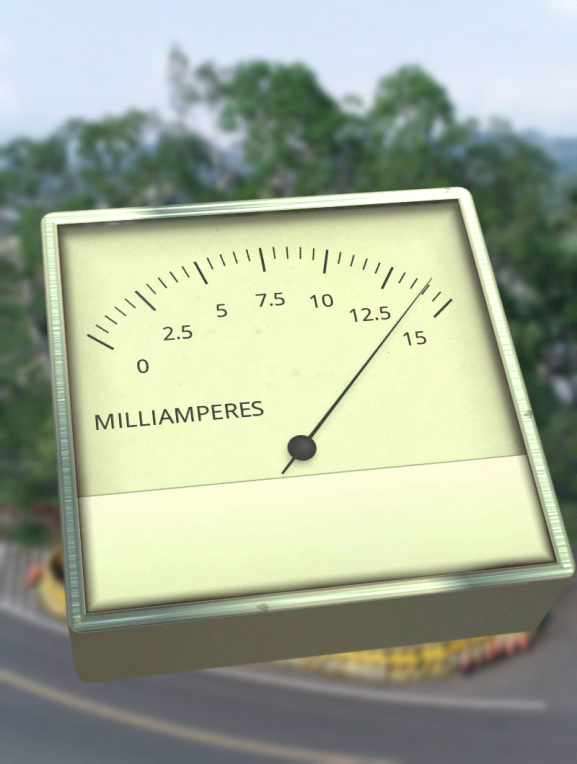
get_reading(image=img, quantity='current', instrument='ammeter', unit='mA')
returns 14 mA
